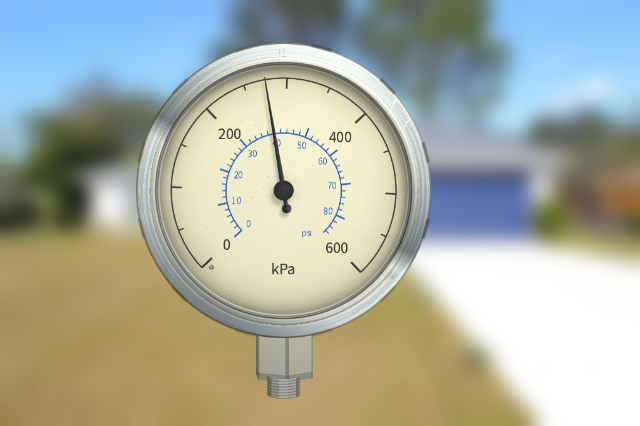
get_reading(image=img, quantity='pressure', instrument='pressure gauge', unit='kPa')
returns 275 kPa
